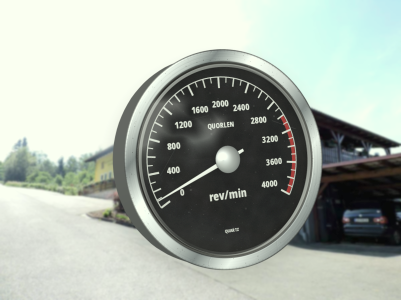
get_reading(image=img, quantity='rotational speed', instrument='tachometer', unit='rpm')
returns 100 rpm
